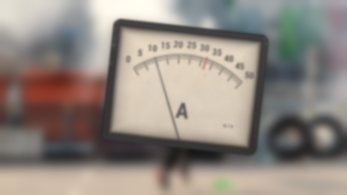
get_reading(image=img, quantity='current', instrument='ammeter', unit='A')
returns 10 A
